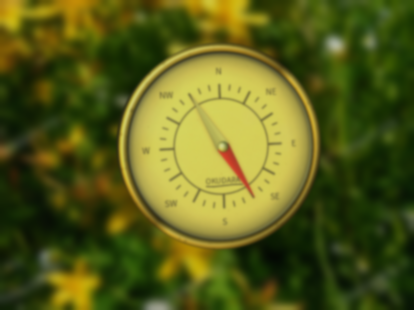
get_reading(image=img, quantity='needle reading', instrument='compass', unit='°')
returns 150 °
